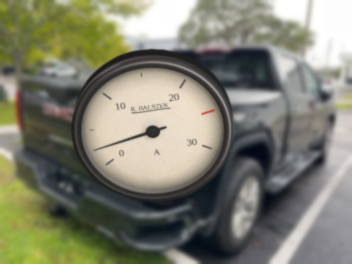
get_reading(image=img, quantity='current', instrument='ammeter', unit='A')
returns 2.5 A
